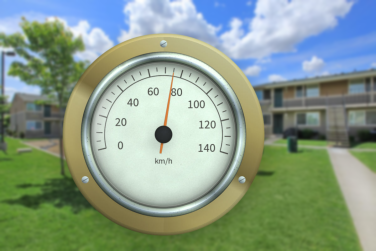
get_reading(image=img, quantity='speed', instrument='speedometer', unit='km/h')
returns 75 km/h
